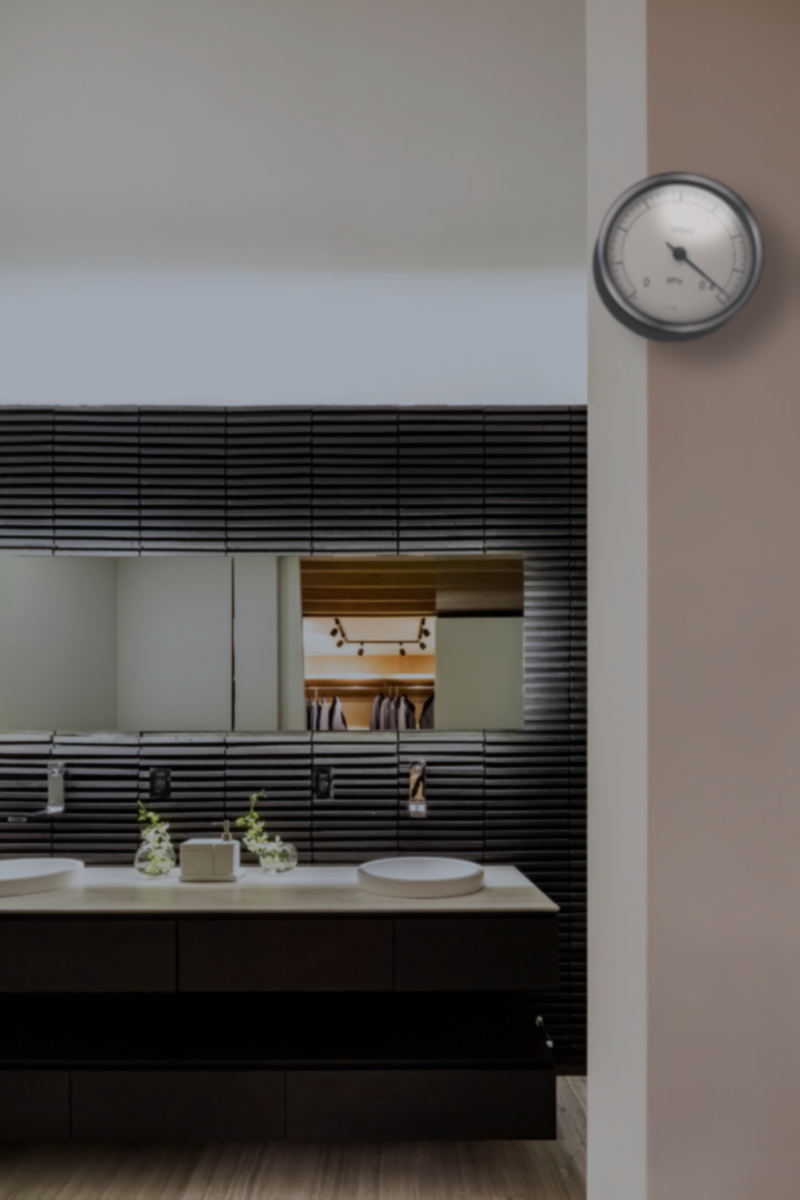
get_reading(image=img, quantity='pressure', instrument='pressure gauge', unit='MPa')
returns 0.39 MPa
